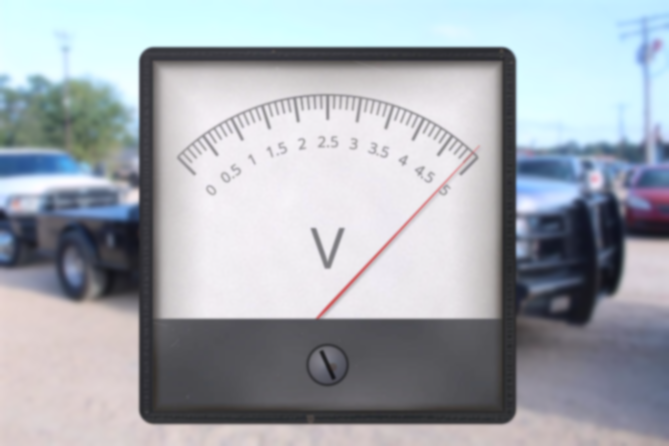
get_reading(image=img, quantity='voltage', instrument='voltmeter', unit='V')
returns 4.9 V
